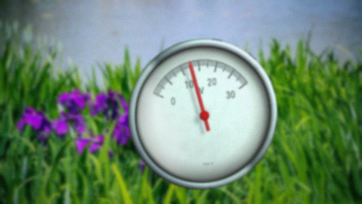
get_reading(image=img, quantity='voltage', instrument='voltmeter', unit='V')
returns 12.5 V
